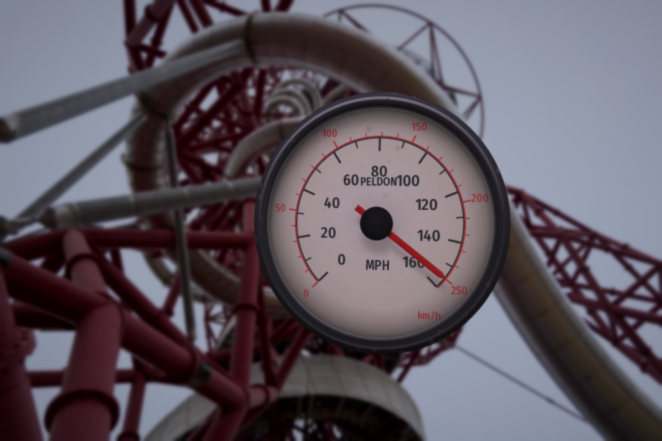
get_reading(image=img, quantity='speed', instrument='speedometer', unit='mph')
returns 155 mph
